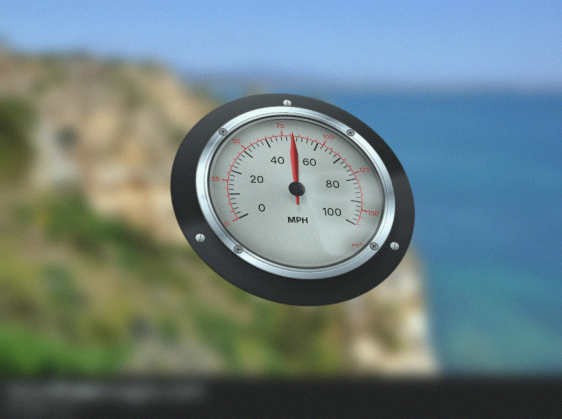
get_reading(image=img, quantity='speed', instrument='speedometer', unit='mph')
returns 50 mph
